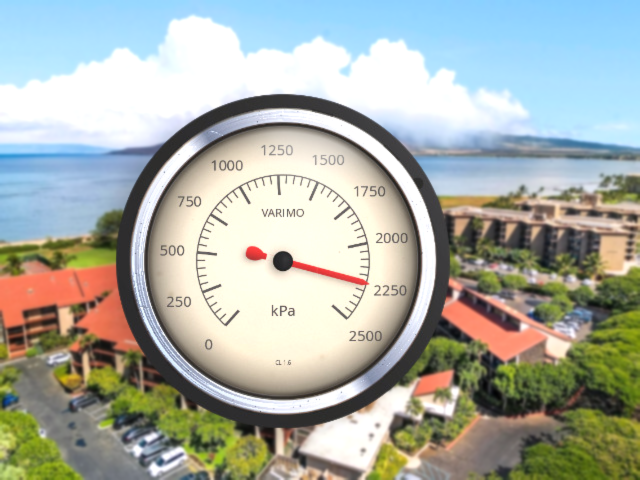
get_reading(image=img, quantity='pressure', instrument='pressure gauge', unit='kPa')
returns 2250 kPa
